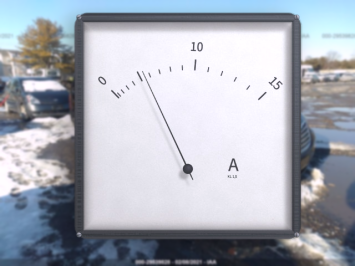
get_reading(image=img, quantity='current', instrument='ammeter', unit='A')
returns 5.5 A
